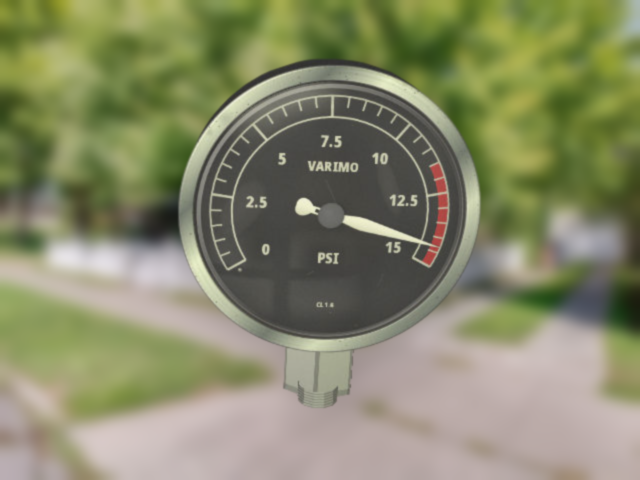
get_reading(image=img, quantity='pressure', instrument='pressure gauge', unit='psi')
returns 14.25 psi
